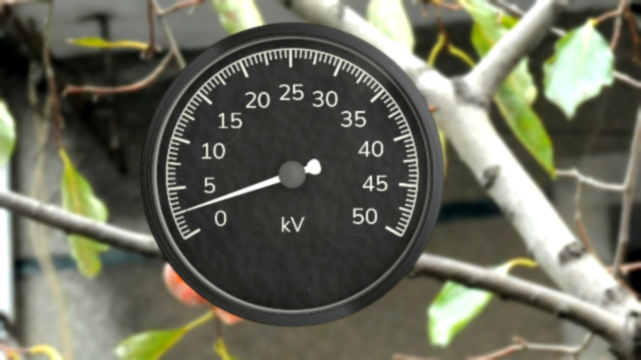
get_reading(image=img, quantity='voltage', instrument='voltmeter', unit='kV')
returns 2.5 kV
